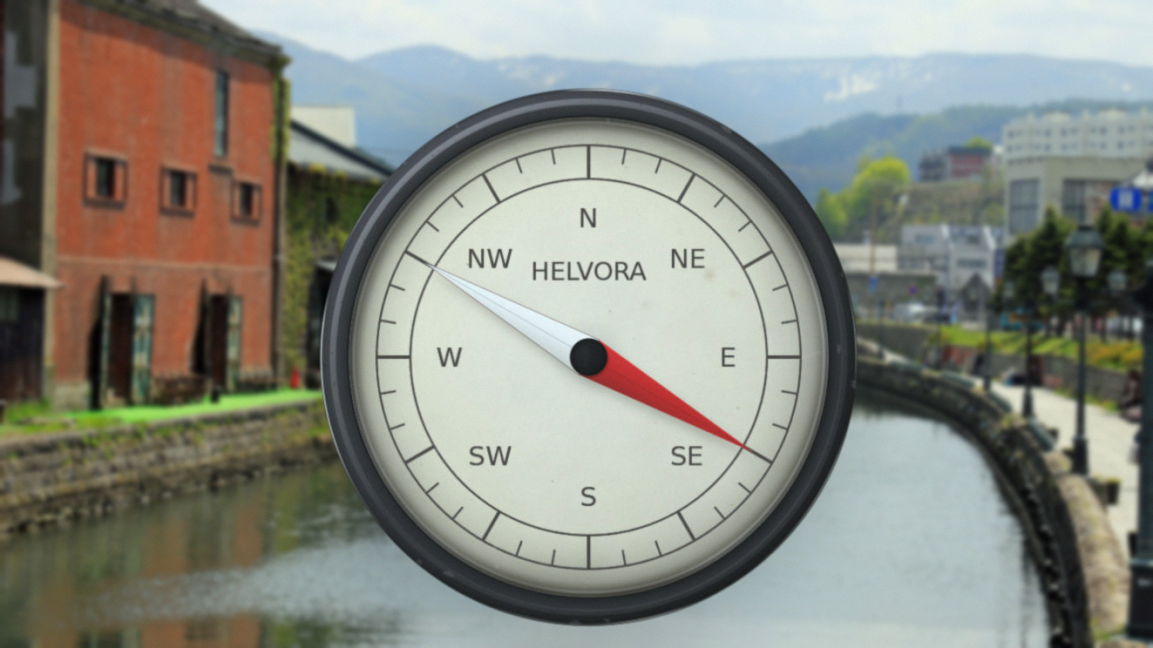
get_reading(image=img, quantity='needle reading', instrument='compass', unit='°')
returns 120 °
